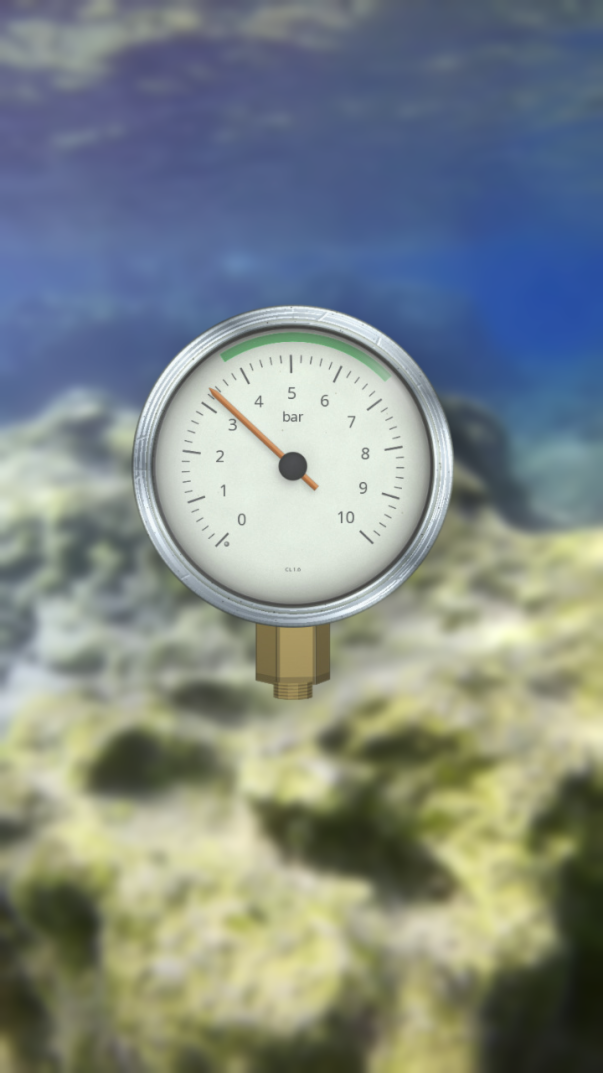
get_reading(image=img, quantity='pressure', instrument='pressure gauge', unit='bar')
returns 3.3 bar
